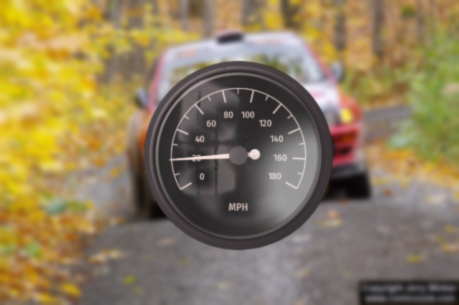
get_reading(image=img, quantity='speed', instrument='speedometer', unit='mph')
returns 20 mph
